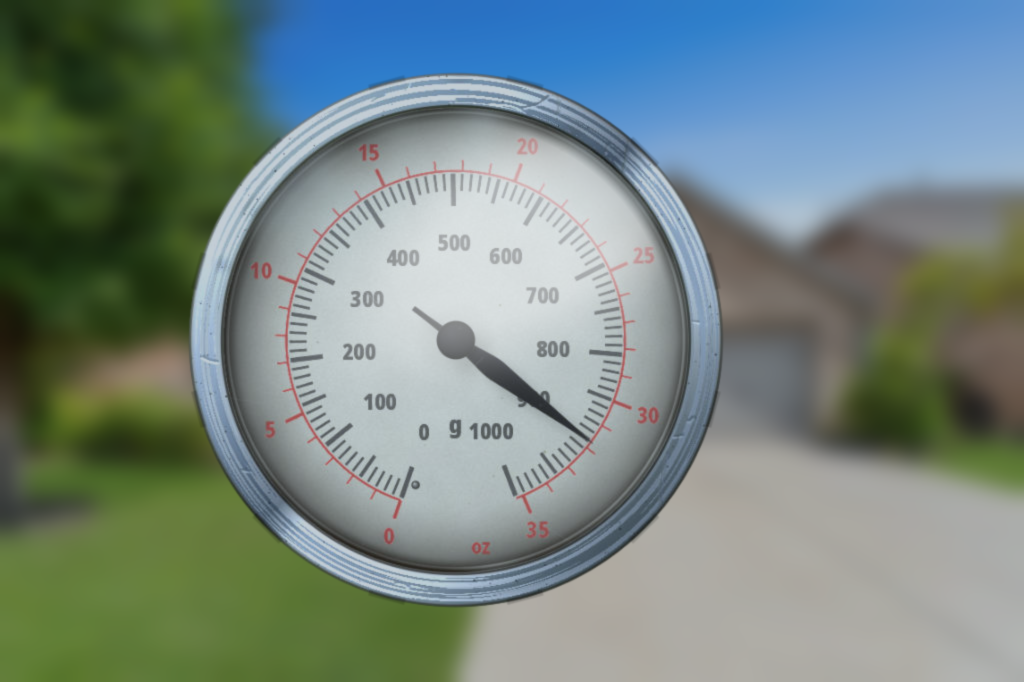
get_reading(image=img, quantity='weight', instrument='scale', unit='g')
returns 900 g
